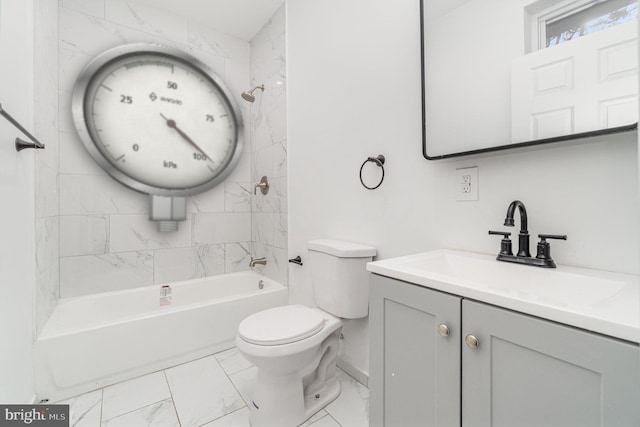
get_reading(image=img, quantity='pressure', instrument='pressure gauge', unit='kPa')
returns 97.5 kPa
